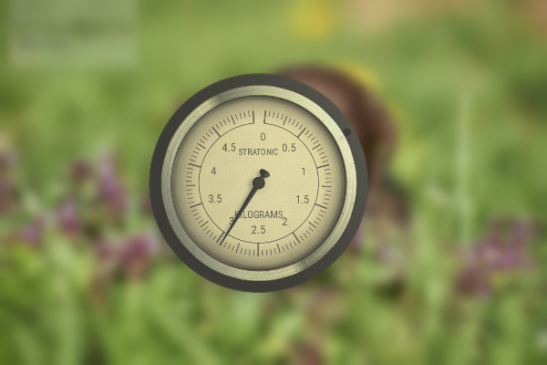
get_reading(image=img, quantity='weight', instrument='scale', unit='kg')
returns 2.95 kg
